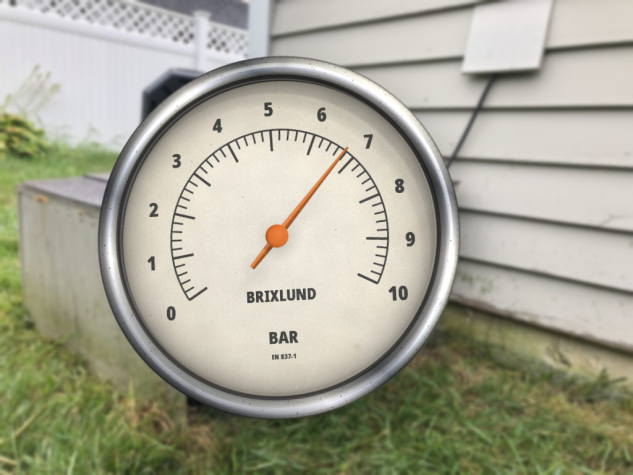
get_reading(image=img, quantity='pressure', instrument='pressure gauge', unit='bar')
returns 6.8 bar
